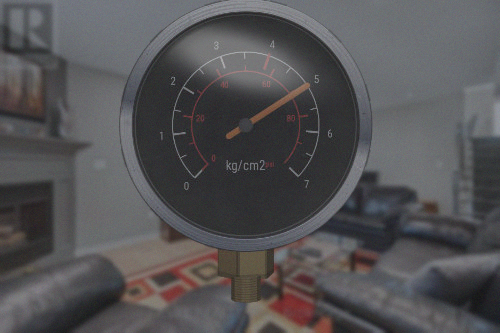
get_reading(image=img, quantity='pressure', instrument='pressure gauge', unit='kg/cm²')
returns 5 kg/cm²
